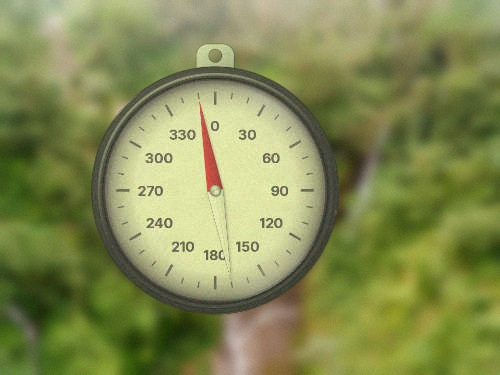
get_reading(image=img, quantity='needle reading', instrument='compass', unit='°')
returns 350 °
